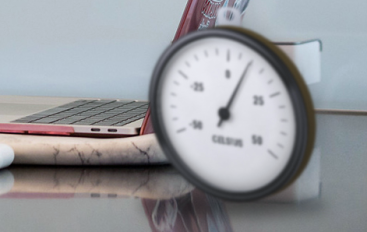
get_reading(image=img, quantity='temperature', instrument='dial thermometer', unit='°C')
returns 10 °C
